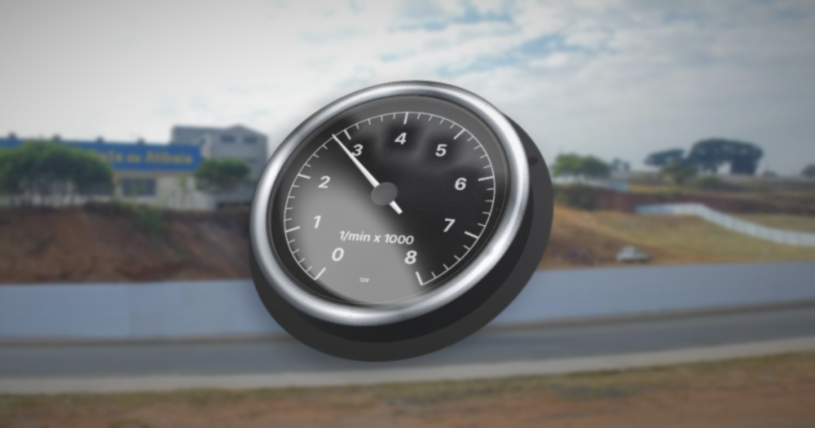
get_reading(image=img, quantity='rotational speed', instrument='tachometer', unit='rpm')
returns 2800 rpm
